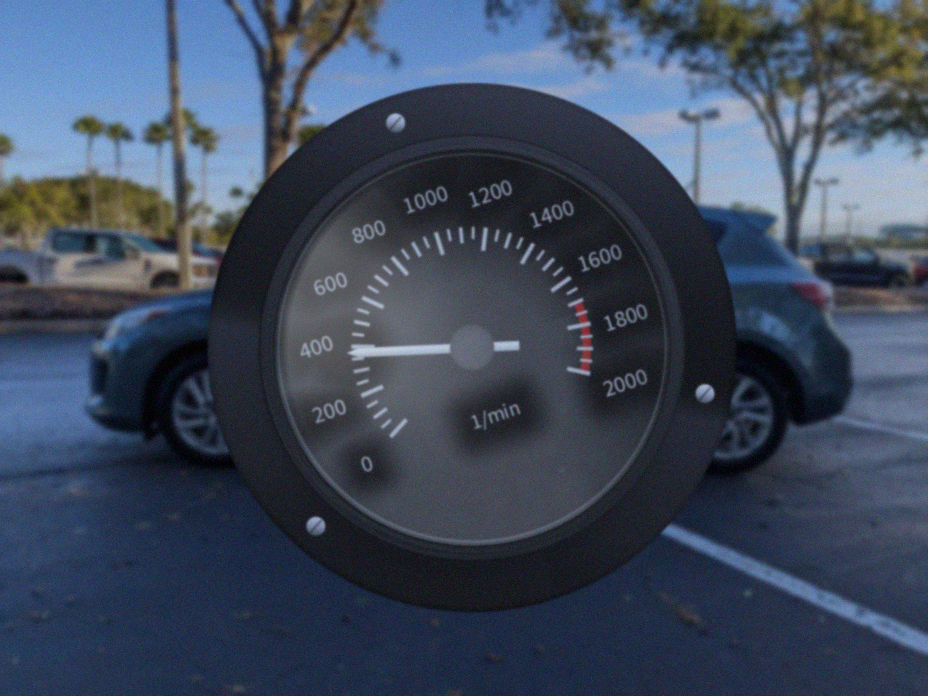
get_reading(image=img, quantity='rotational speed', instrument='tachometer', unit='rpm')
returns 375 rpm
